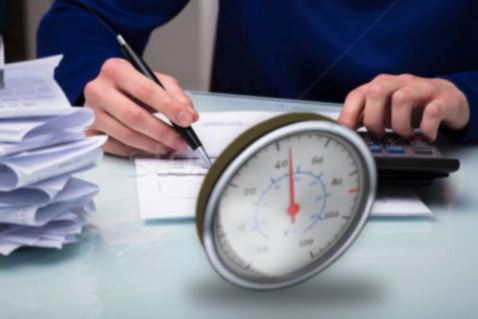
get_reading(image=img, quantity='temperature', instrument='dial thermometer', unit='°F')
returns 44 °F
